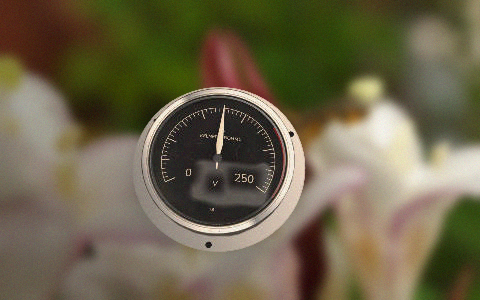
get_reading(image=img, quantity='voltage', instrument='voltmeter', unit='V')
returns 125 V
